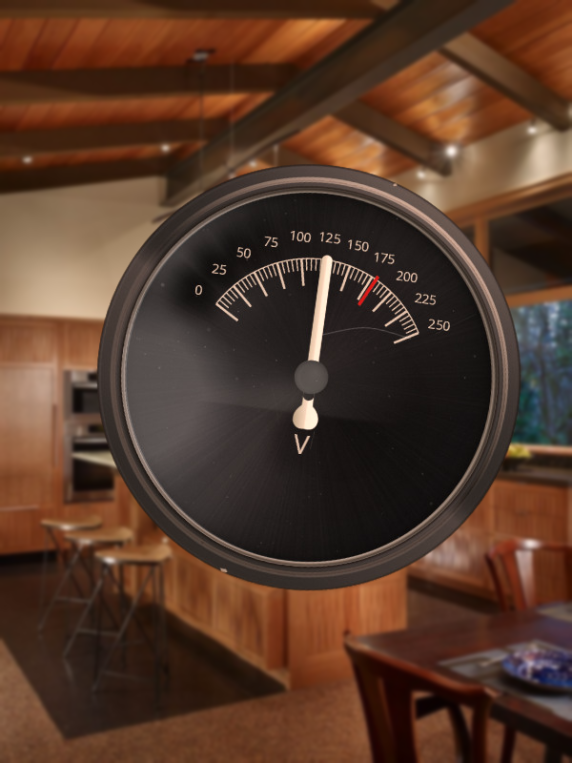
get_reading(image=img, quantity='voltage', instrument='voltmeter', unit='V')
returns 125 V
